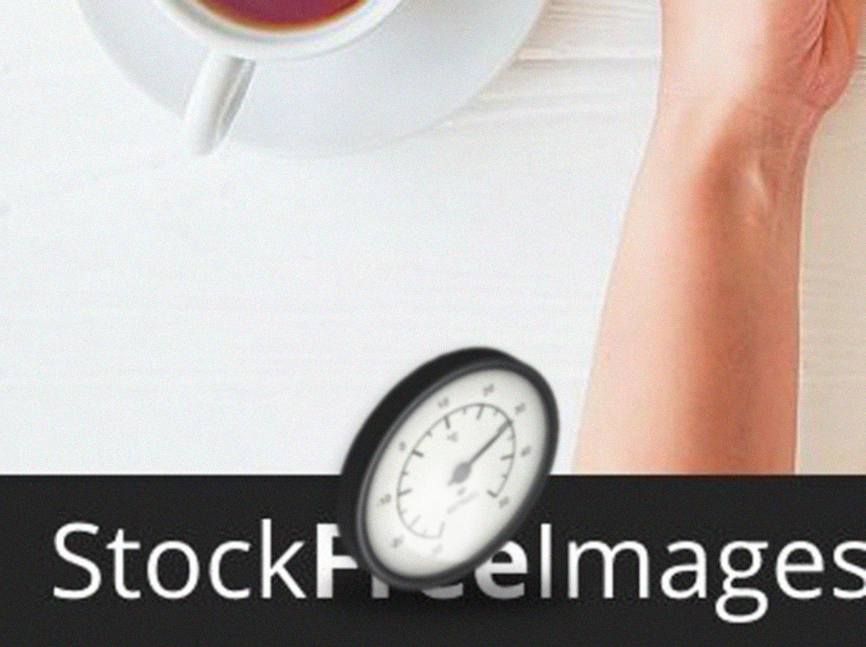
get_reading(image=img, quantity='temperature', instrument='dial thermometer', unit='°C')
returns 30 °C
